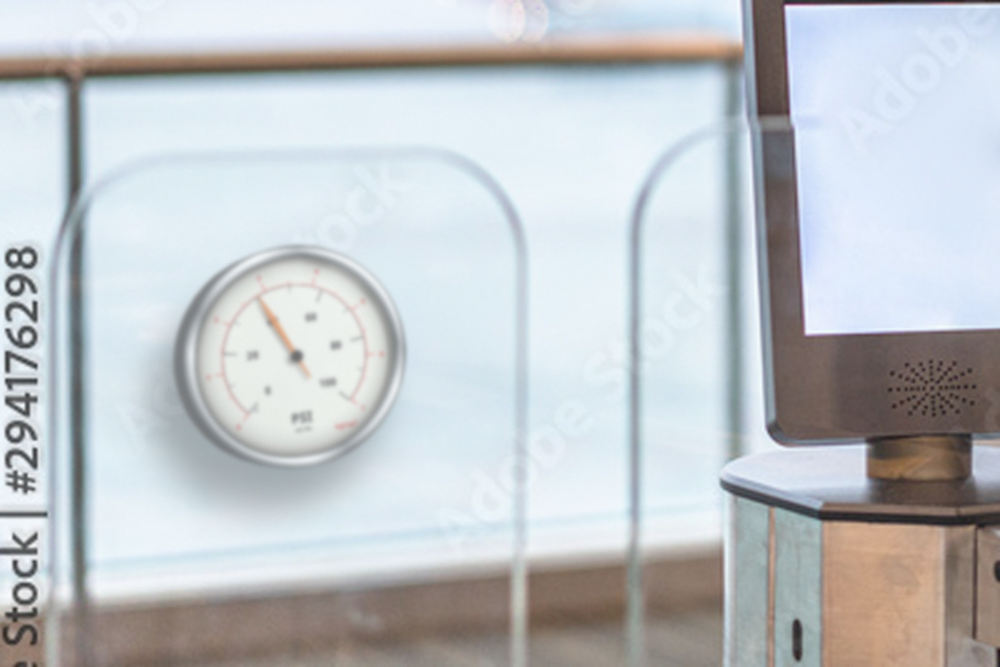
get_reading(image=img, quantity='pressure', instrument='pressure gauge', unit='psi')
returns 40 psi
